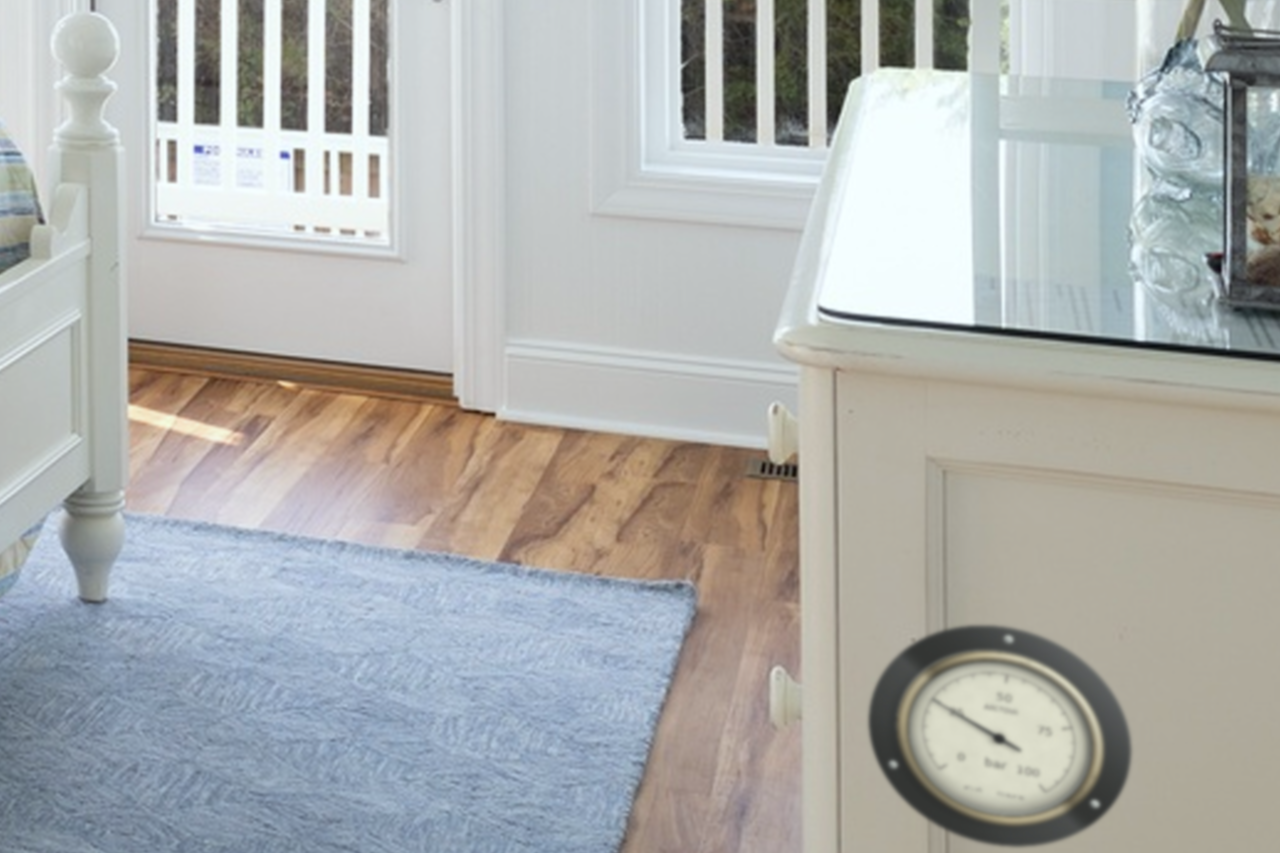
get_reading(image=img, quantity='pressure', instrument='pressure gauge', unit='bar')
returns 25 bar
